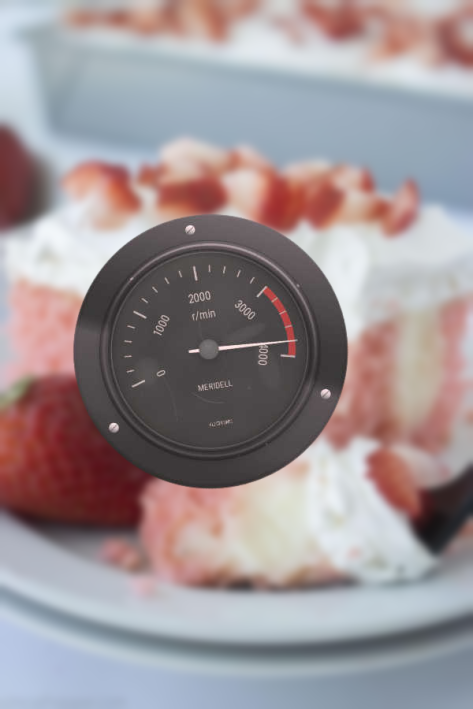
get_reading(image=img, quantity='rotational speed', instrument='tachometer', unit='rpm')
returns 3800 rpm
